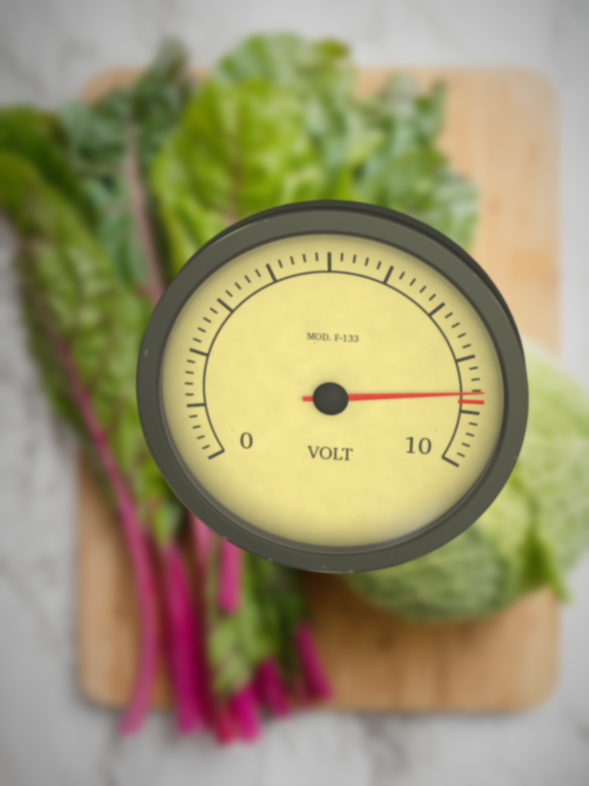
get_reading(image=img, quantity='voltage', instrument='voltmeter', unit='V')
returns 8.6 V
